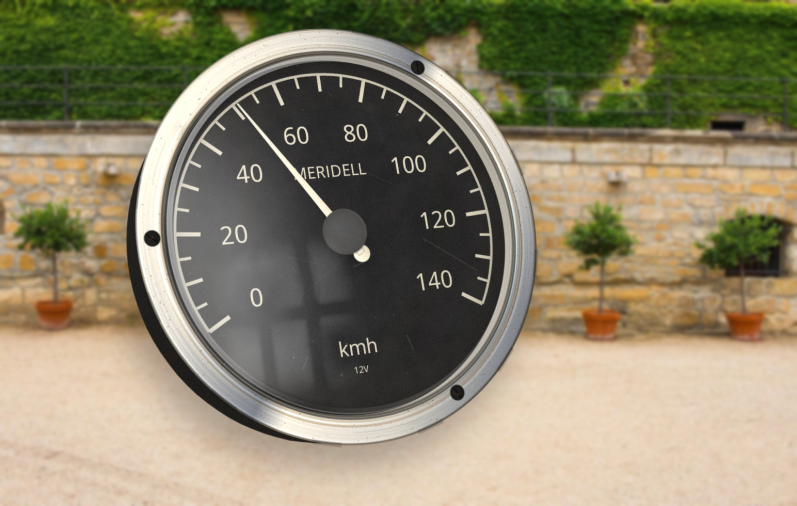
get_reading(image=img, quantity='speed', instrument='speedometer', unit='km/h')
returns 50 km/h
